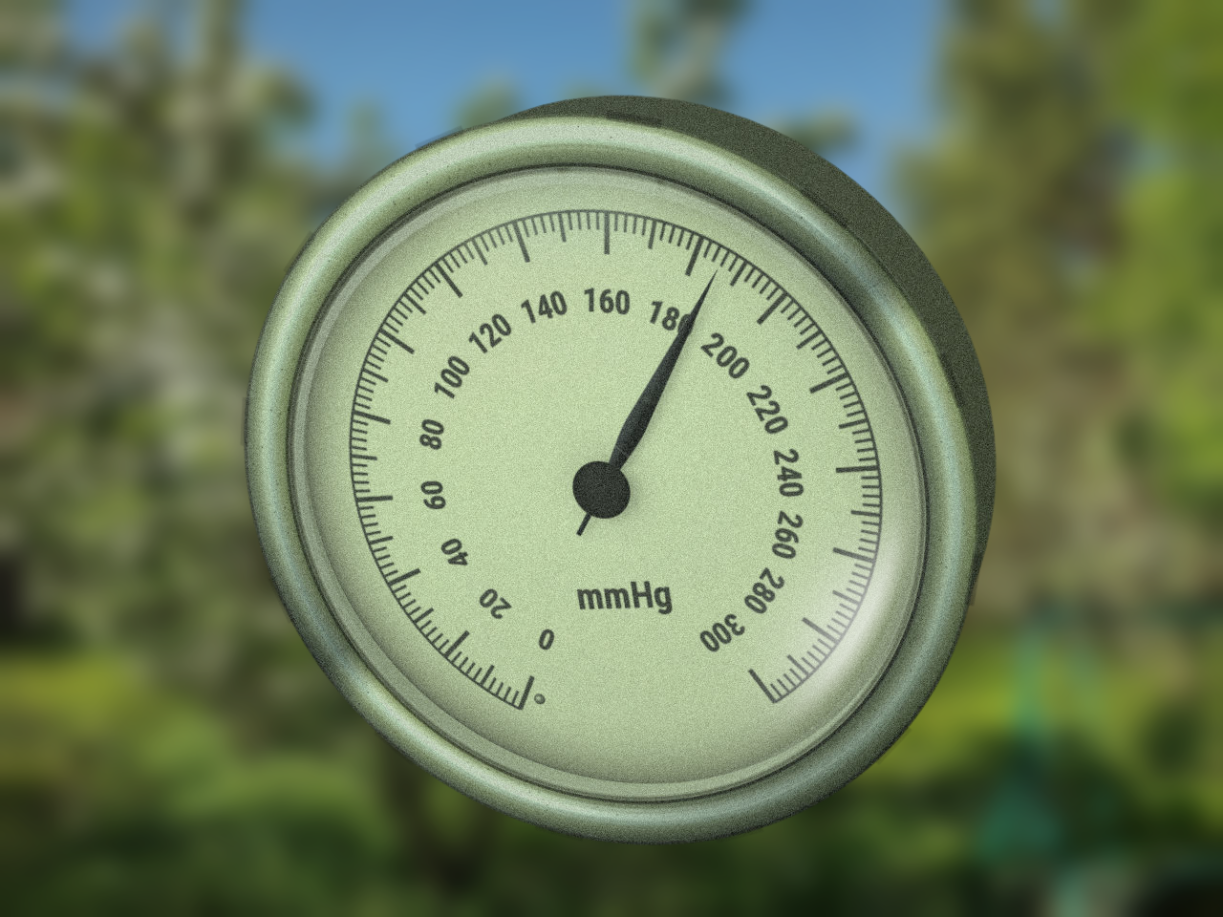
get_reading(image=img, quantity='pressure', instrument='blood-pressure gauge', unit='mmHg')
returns 186 mmHg
